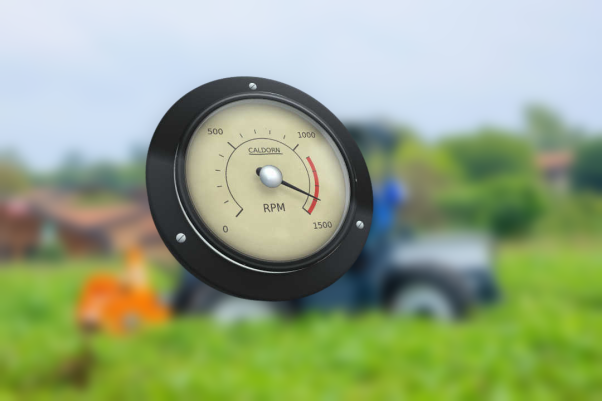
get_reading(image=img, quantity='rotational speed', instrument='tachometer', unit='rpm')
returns 1400 rpm
